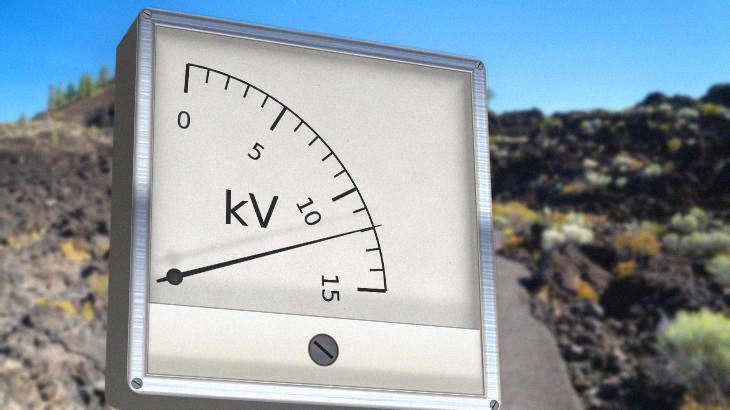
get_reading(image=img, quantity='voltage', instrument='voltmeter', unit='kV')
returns 12 kV
